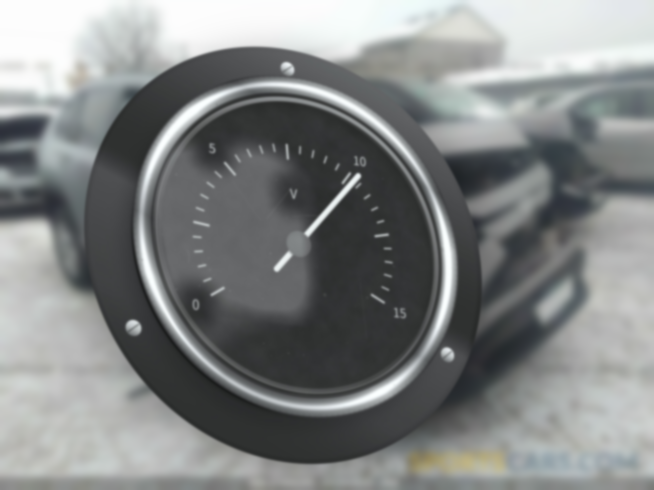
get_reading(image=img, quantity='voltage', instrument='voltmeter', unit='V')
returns 10.25 V
